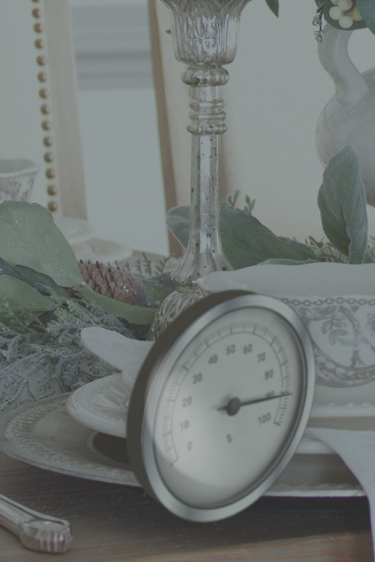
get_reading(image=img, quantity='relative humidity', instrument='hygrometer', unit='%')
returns 90 %
